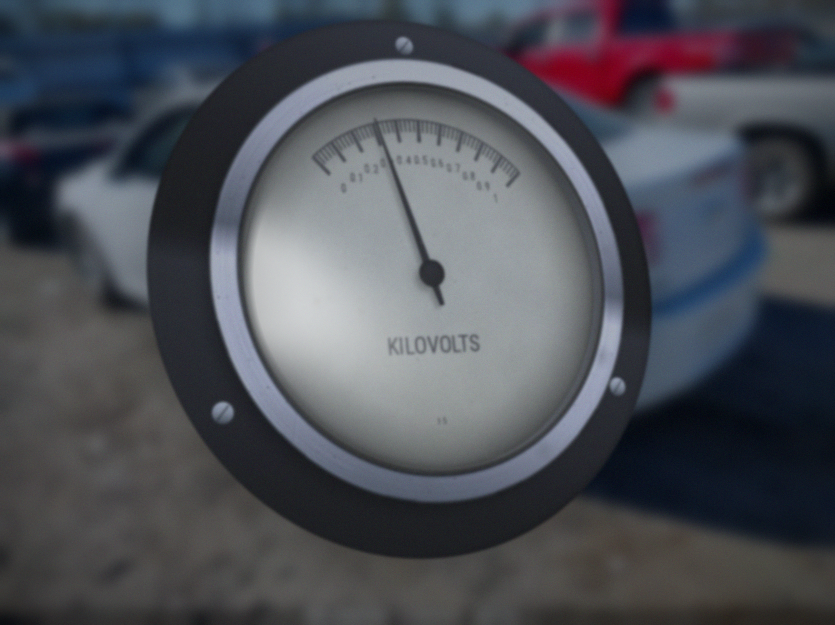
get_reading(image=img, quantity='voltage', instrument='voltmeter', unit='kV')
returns 0.3 kV
